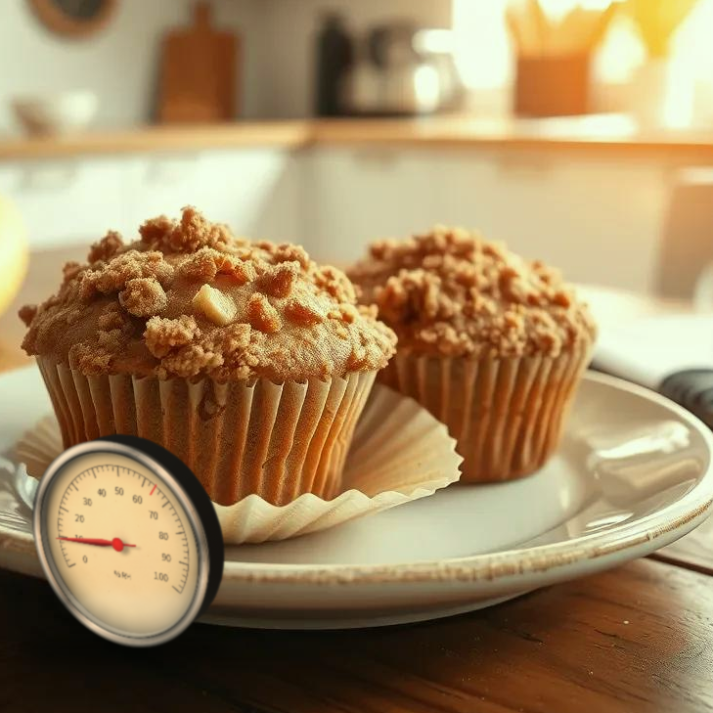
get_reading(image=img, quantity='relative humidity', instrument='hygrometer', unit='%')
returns 10 %
